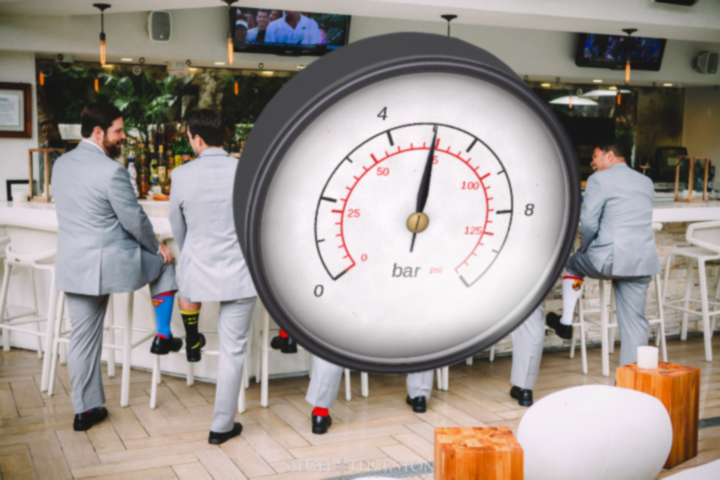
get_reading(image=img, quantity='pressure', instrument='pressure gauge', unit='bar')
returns 5 bar
